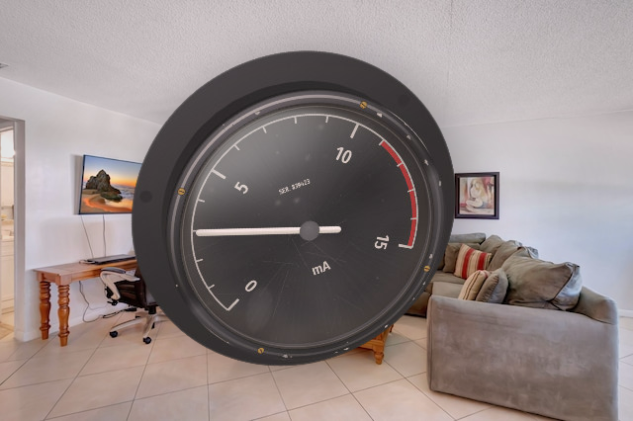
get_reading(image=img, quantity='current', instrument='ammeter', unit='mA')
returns 3 mA
